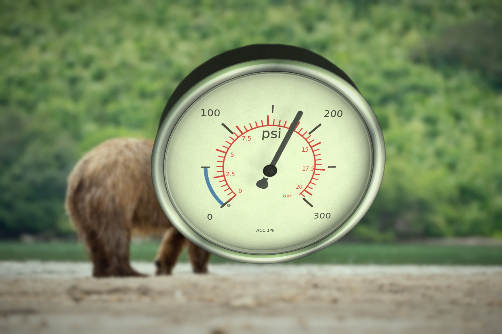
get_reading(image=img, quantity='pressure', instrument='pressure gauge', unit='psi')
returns 175 psi
